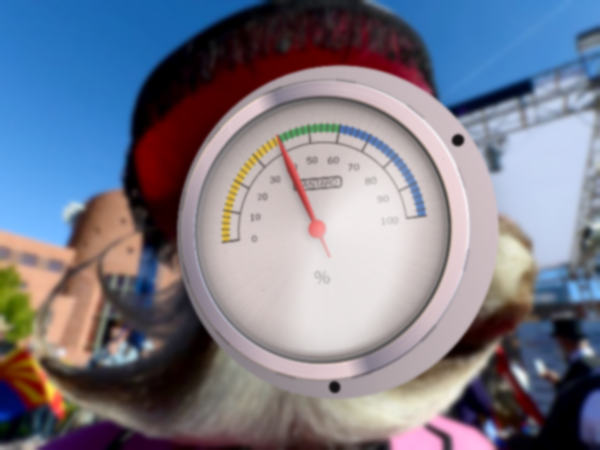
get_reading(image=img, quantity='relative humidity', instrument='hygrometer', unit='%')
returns 40 %
